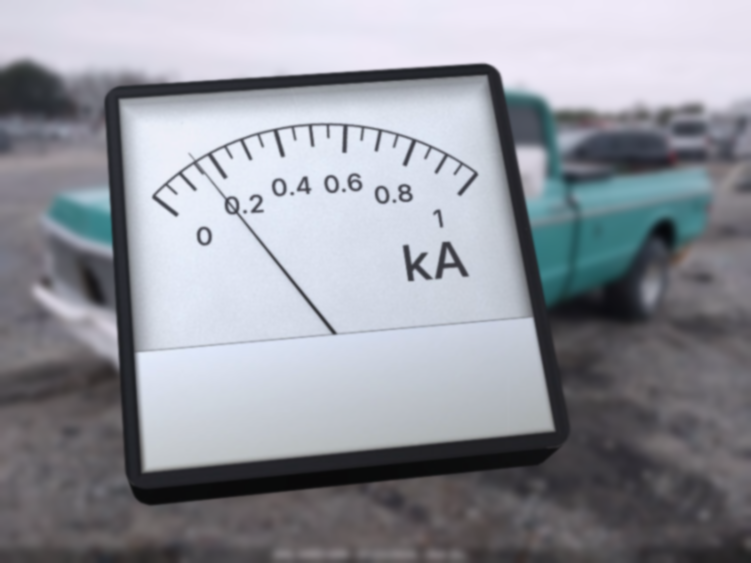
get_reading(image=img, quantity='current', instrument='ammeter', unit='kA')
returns 0.15 kA
